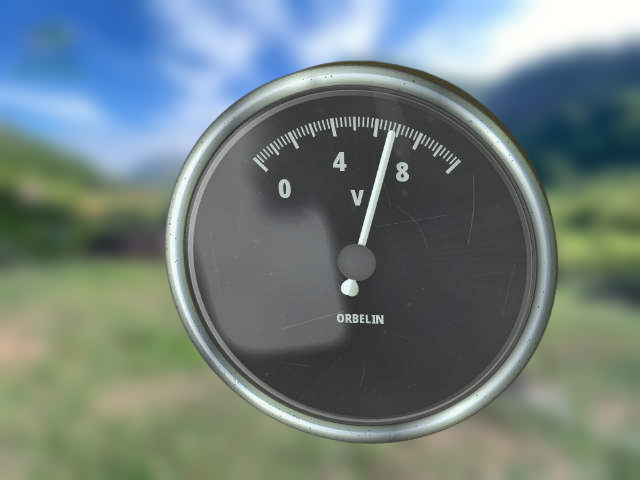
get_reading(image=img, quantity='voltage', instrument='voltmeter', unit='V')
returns 6.8 V
